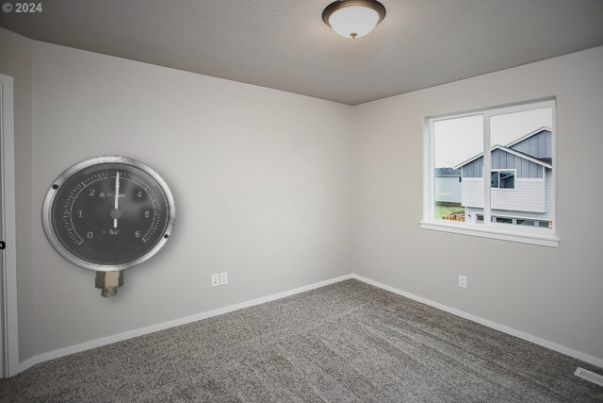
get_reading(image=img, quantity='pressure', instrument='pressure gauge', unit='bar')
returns 3 bar
